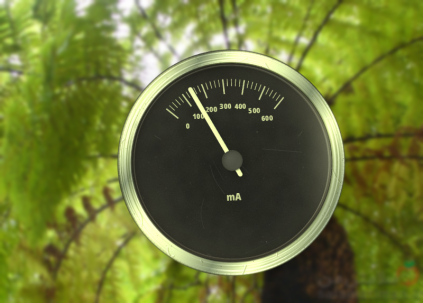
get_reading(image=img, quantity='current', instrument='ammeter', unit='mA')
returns 140 mA
